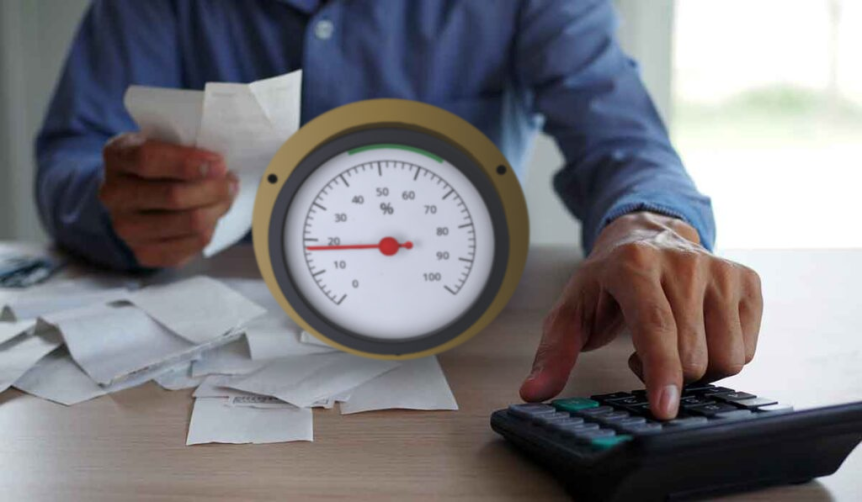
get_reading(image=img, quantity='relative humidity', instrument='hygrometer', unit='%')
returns 18 %
